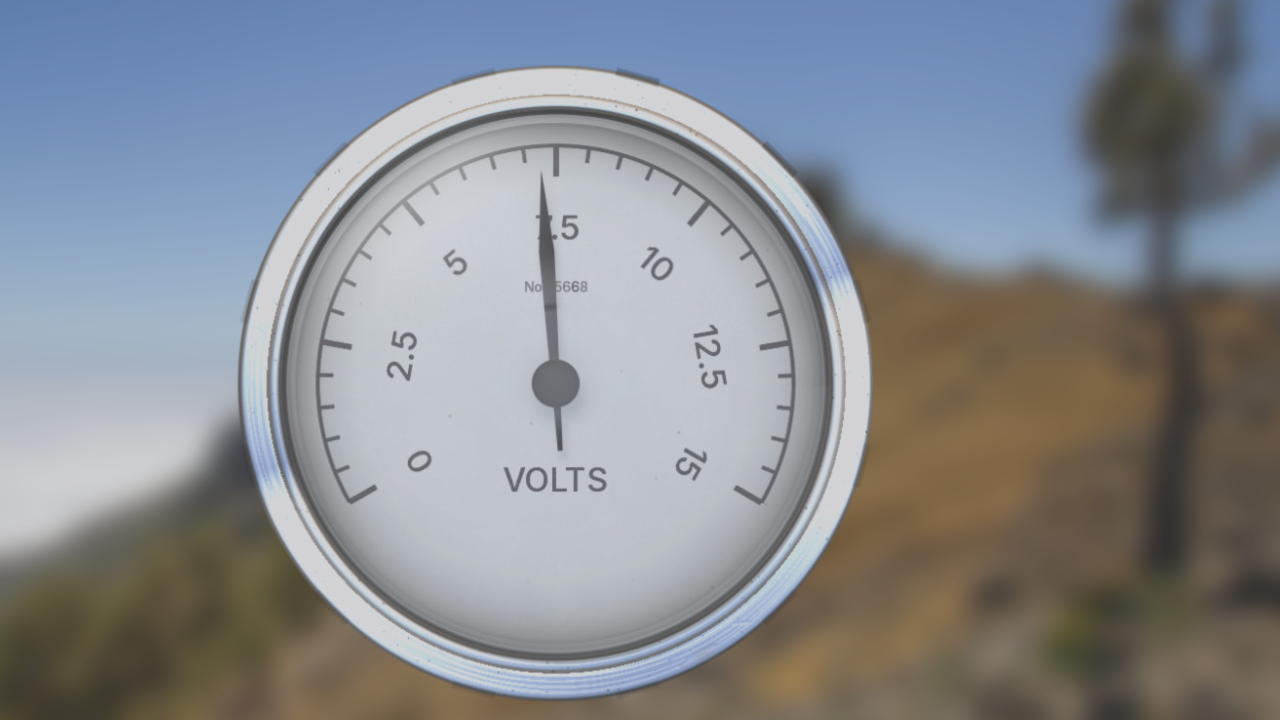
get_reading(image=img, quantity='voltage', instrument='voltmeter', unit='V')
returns 7.25 V
